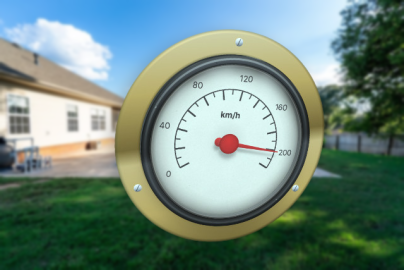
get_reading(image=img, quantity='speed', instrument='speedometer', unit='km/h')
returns 200 km/h
